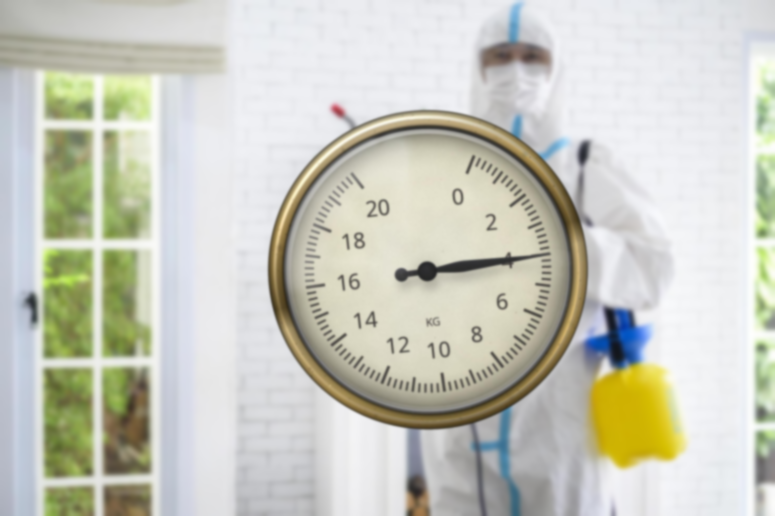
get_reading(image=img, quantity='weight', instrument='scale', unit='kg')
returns 4 kg
